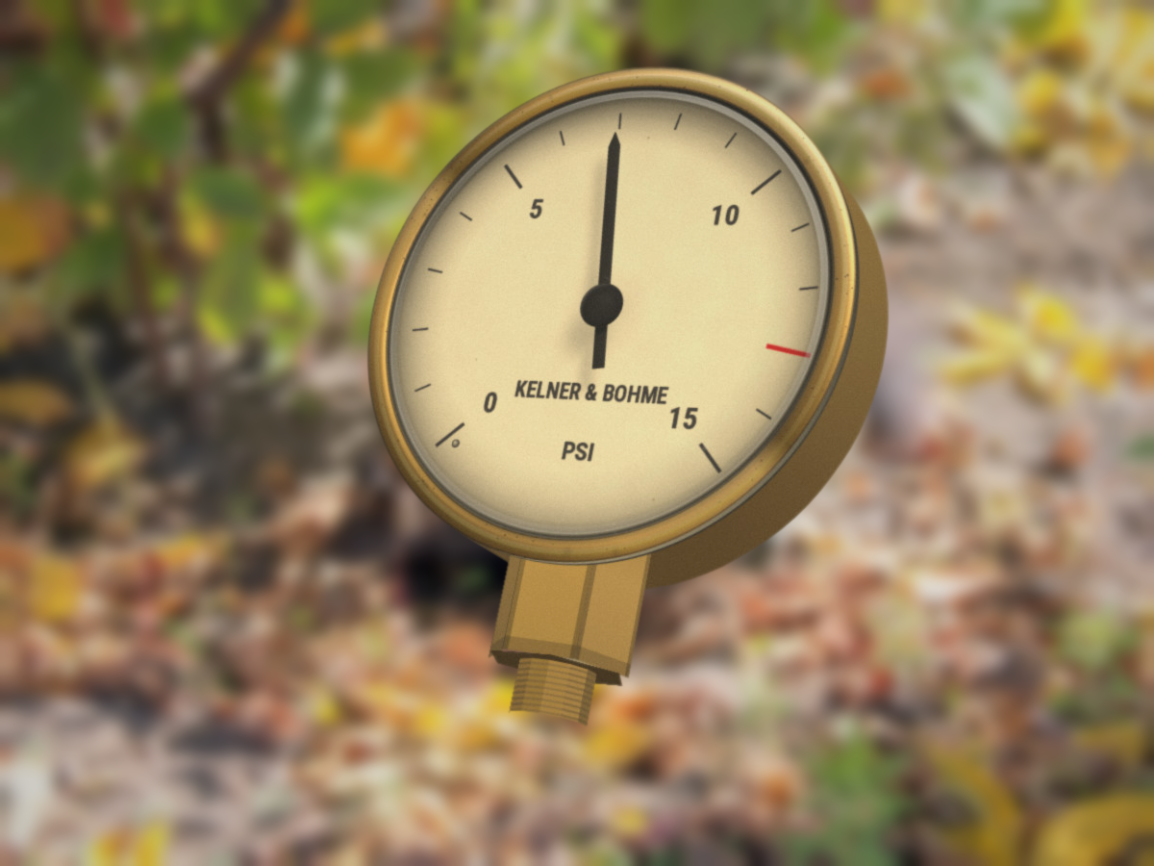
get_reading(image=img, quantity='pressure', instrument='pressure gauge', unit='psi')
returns 7 psi
